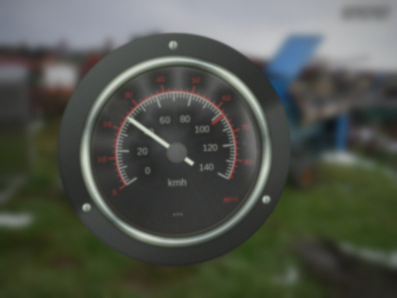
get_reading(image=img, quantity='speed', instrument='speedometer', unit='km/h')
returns 40 km/h
